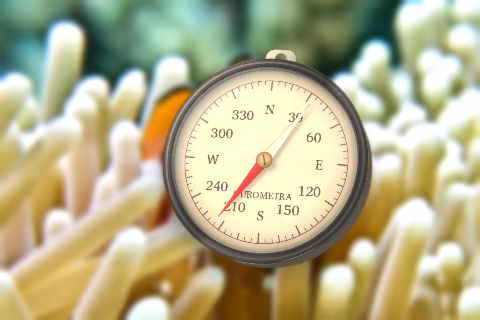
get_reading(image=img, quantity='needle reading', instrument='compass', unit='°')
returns 215 °
